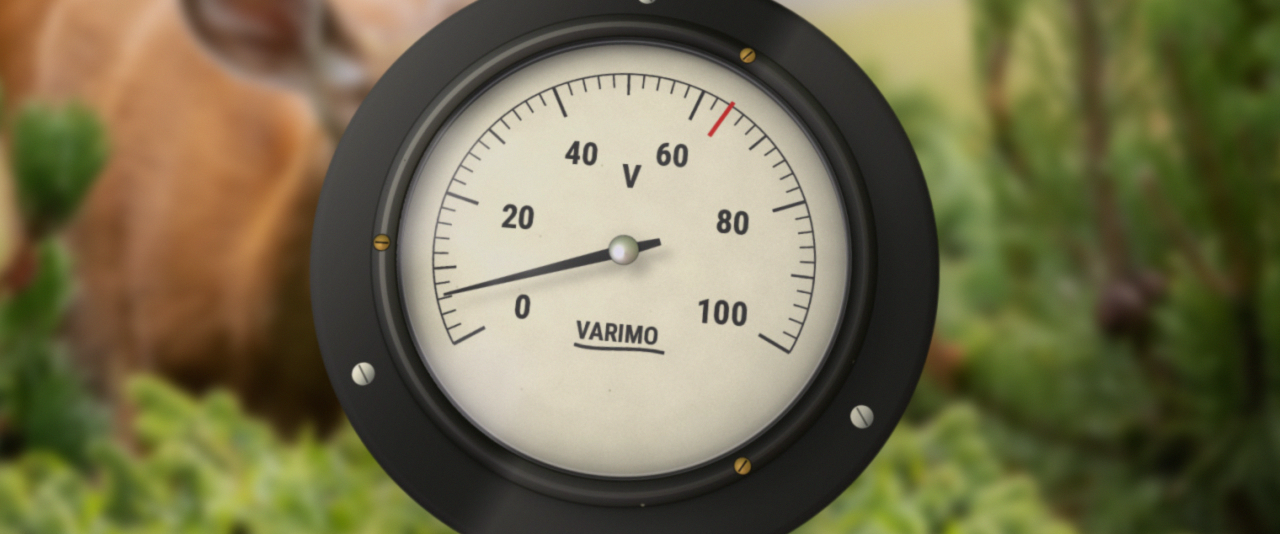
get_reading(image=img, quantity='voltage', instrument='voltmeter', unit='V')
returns 6 V
